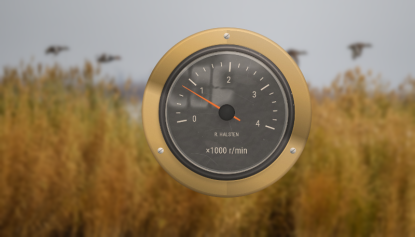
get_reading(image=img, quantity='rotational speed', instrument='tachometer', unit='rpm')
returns 800 rpm
